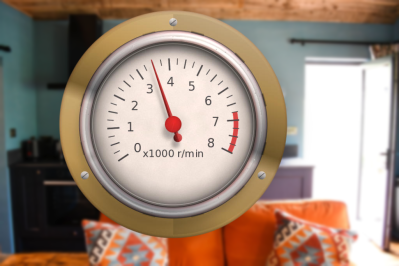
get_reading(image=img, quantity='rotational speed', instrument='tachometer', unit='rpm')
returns 3500 rpm
